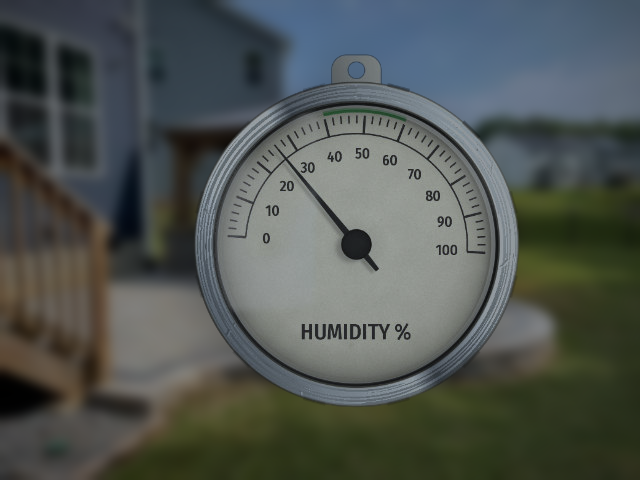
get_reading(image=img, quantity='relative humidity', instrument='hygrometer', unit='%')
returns 26 %
